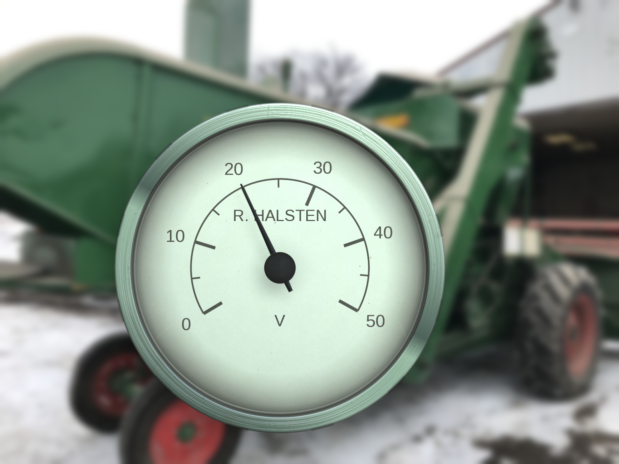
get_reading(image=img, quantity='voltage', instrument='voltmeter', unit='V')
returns 20 V
